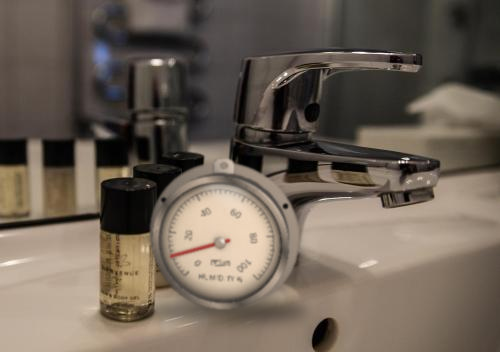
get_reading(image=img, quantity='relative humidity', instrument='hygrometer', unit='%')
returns 10 %
